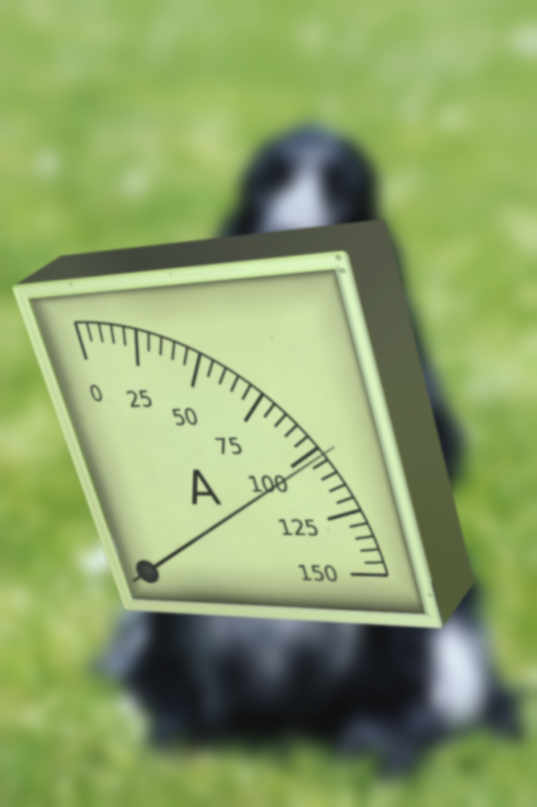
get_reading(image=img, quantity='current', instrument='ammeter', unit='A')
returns 102.5 A
